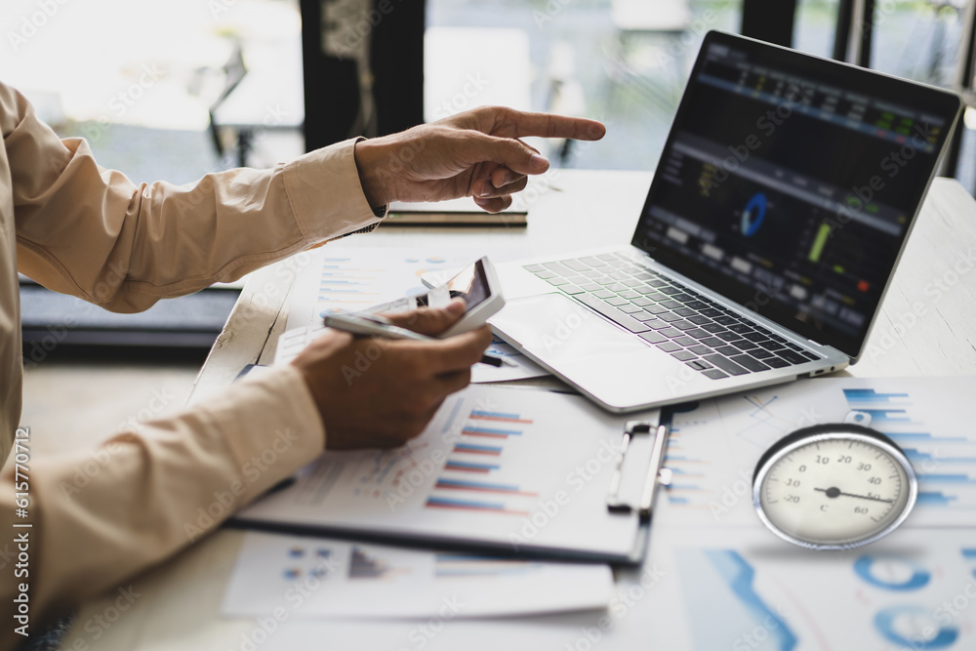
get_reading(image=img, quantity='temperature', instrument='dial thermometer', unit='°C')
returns 50 °C
